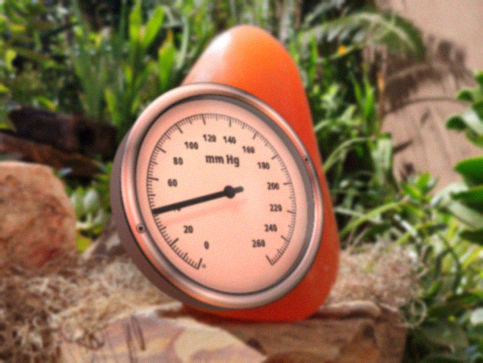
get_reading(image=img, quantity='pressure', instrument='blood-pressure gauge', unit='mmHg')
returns 40 mmHg
